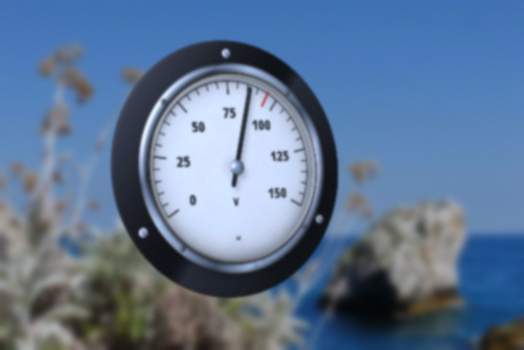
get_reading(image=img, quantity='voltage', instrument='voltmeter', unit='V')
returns 85 V
